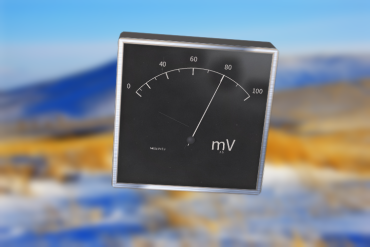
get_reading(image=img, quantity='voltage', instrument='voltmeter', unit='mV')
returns 80 mV
